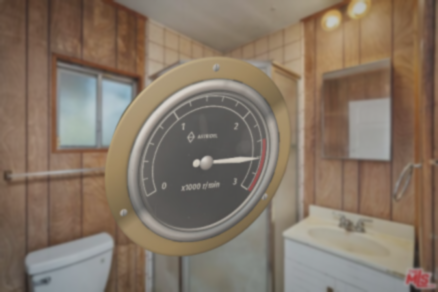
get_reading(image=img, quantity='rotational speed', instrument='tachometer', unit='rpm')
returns 2600 rpm
